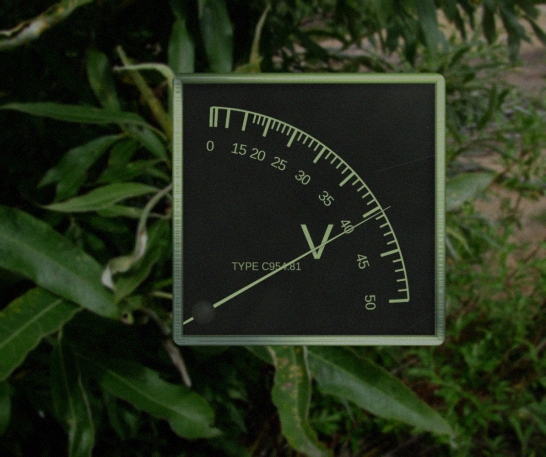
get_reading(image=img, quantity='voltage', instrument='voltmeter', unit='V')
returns 40.5 V
